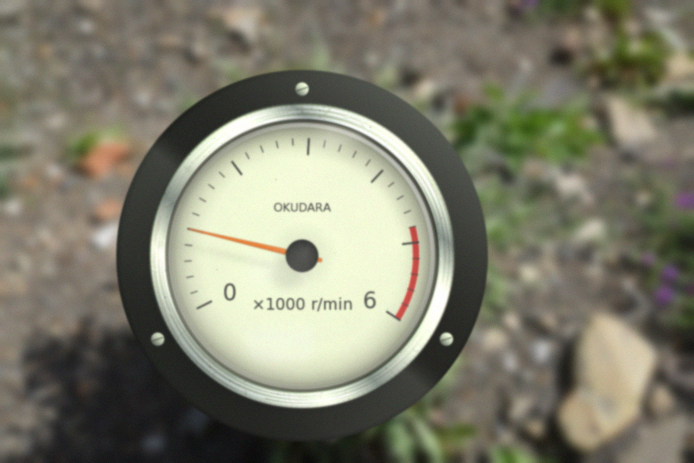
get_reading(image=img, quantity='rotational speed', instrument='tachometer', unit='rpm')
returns 1000 rpm
